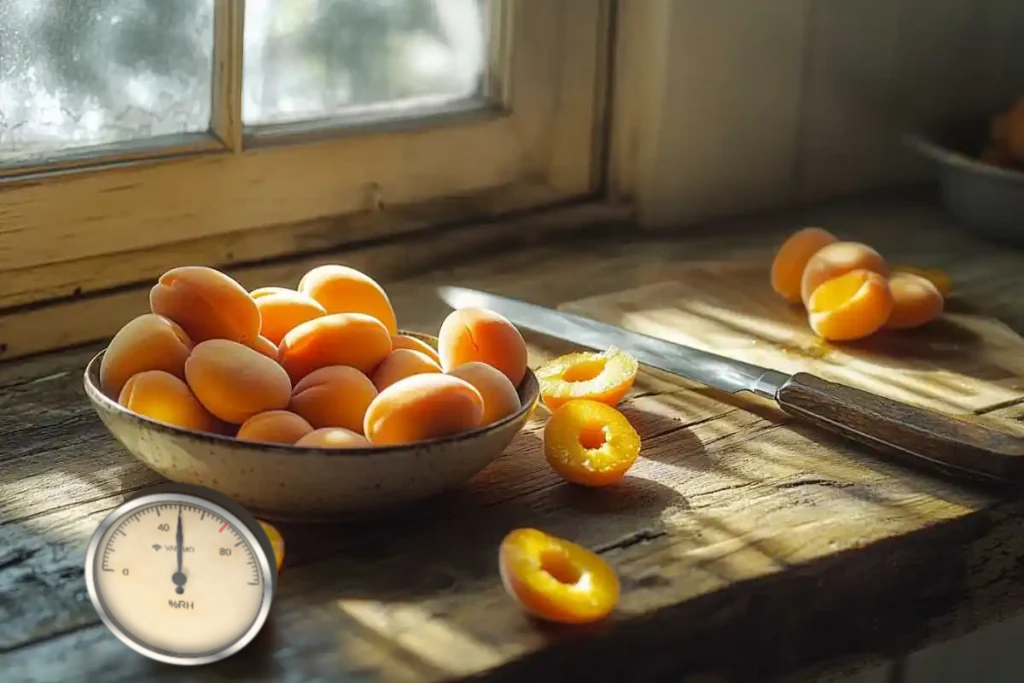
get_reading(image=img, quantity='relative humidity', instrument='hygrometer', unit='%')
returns 50 %
